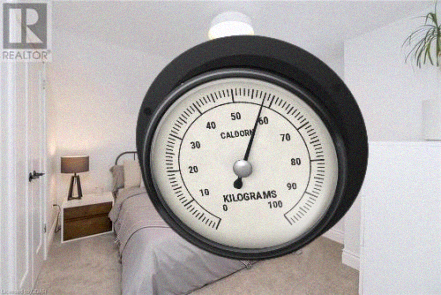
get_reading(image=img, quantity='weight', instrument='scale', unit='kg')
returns 58 kg
